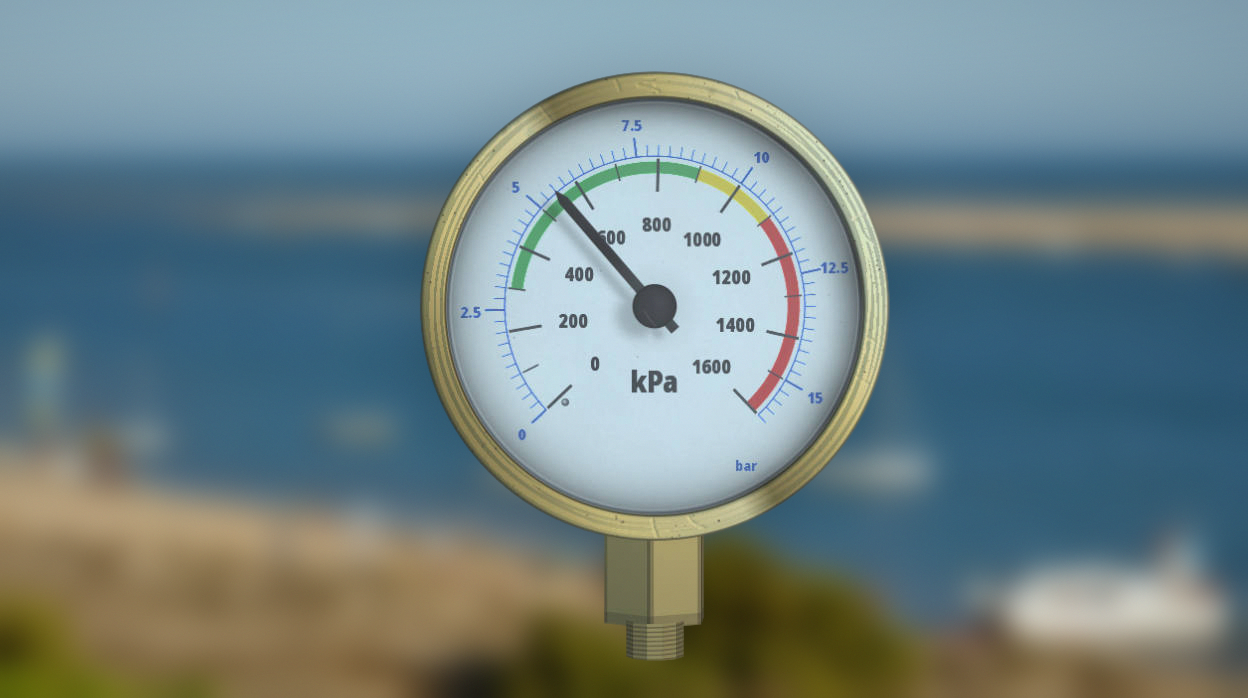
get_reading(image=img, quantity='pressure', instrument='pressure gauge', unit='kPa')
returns 550 kPa
